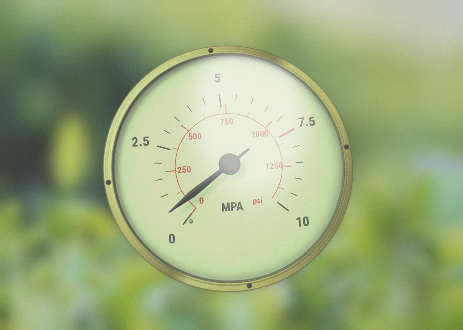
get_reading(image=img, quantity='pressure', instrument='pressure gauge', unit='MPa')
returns 0.5 MPa
